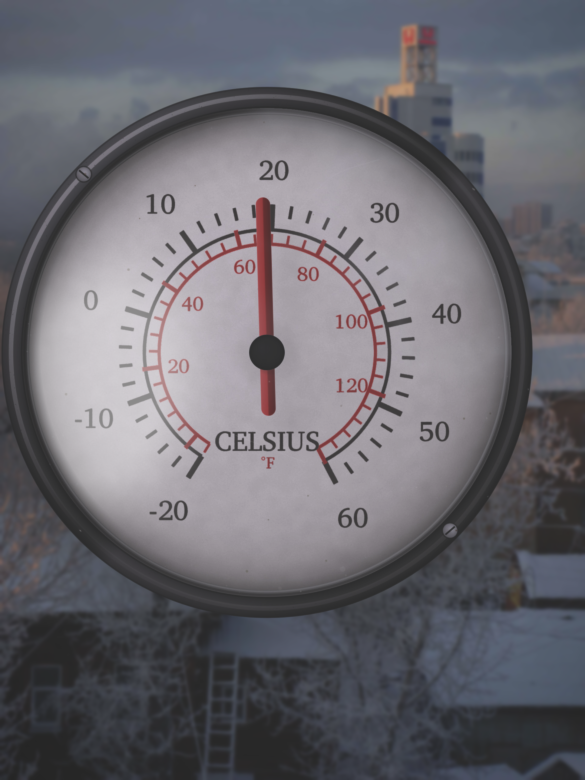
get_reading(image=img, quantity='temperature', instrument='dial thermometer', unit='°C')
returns 19 °C
